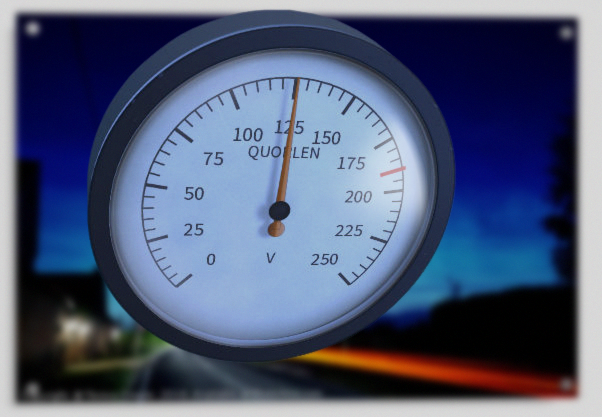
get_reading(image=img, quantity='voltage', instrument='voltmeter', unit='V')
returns 125 V
